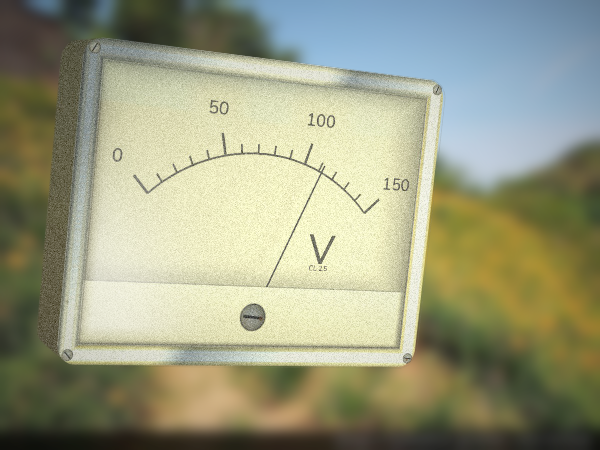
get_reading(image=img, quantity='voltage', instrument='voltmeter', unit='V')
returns 110 V
